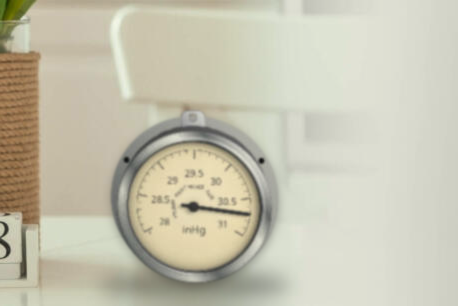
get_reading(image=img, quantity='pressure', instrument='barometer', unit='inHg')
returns 30.7 inHg
